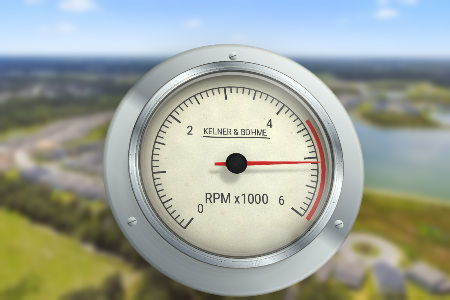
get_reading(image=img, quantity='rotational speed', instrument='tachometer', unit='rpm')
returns 5100 rpm
